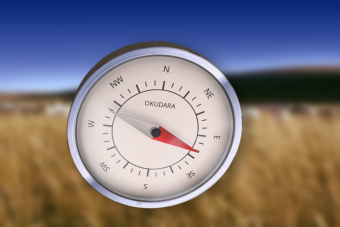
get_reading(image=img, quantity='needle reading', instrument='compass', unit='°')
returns 110 °
